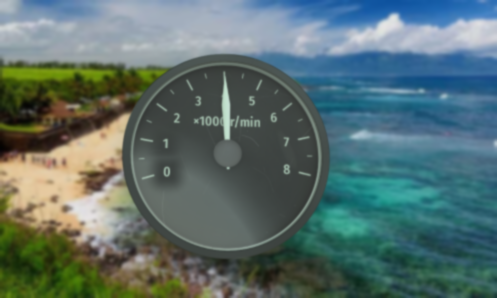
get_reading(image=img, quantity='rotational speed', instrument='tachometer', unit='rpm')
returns 4000 rpm
